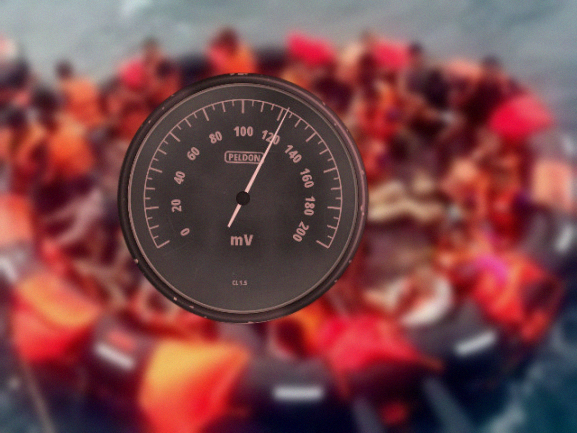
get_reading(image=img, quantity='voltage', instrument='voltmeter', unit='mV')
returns 122.5 mV
